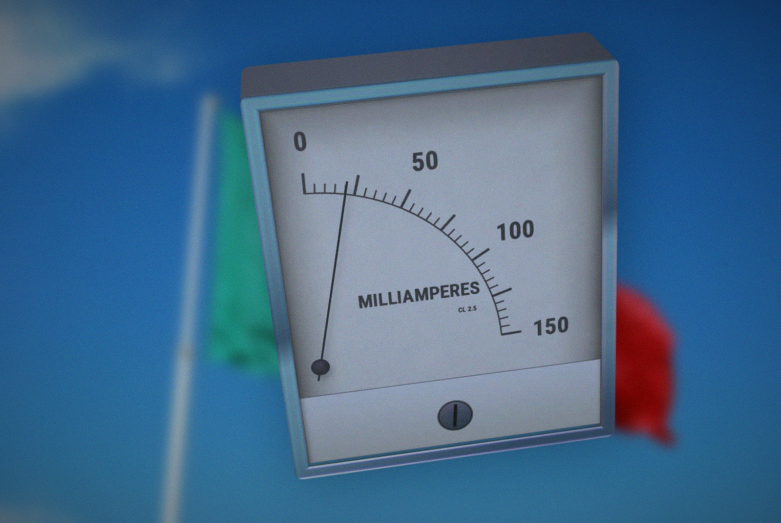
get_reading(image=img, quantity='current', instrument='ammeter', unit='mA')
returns 20 mA
